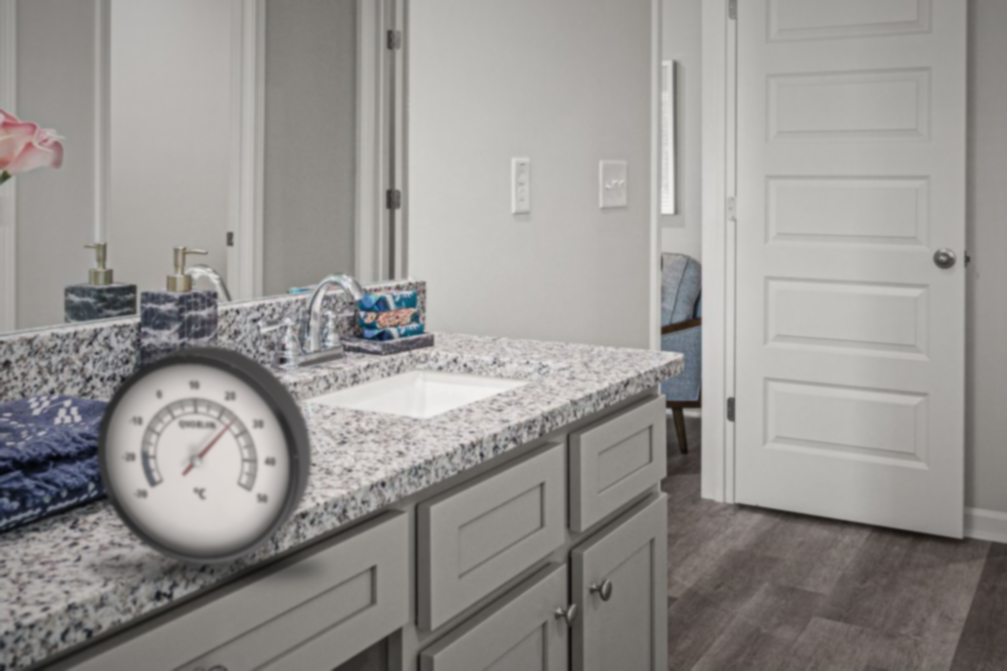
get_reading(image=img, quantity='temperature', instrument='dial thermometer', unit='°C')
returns 25 °C
